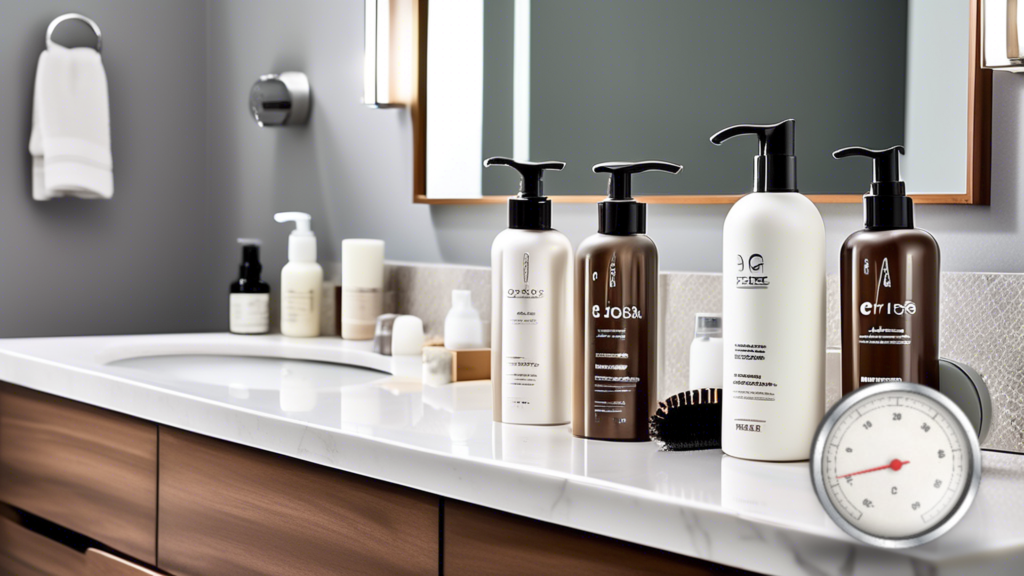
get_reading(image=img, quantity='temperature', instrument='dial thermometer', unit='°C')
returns -8 °C
